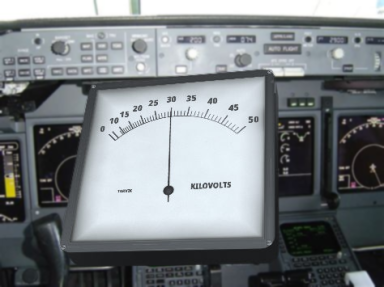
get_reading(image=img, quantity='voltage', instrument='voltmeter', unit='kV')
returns 30 kV
